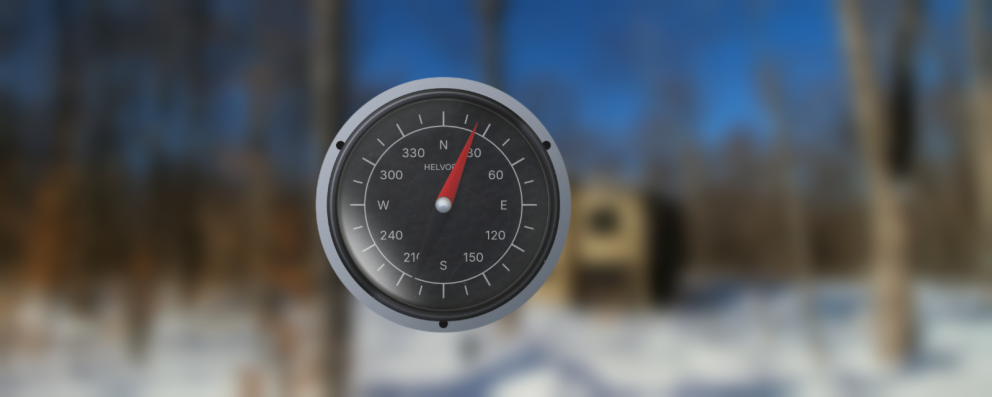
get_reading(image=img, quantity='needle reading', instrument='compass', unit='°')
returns 22.5 °
